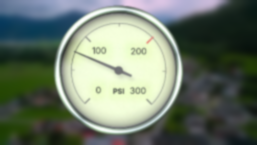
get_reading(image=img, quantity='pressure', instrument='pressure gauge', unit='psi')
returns 75 psi
